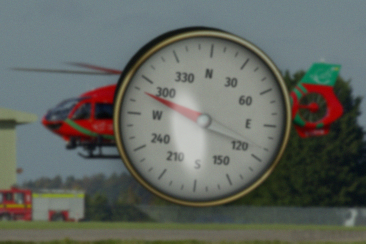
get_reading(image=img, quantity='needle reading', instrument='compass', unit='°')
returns 290 °
